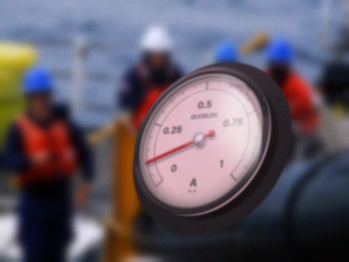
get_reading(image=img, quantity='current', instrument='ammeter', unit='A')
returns 0.1 A
